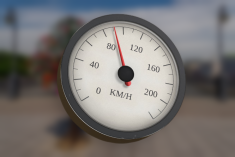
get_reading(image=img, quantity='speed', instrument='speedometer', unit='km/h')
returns 90 km/h
